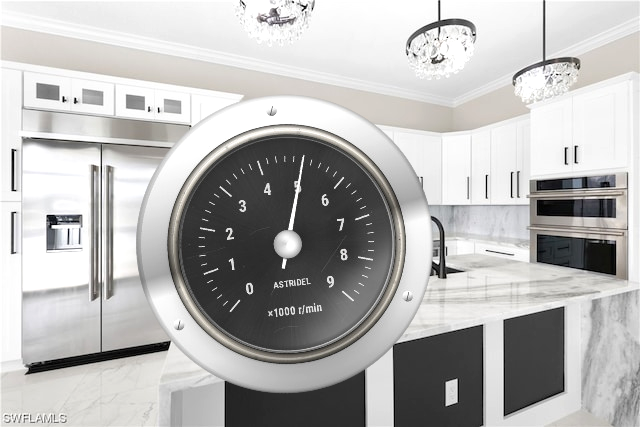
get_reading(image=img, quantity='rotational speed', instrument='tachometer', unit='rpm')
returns 5000 rpm
